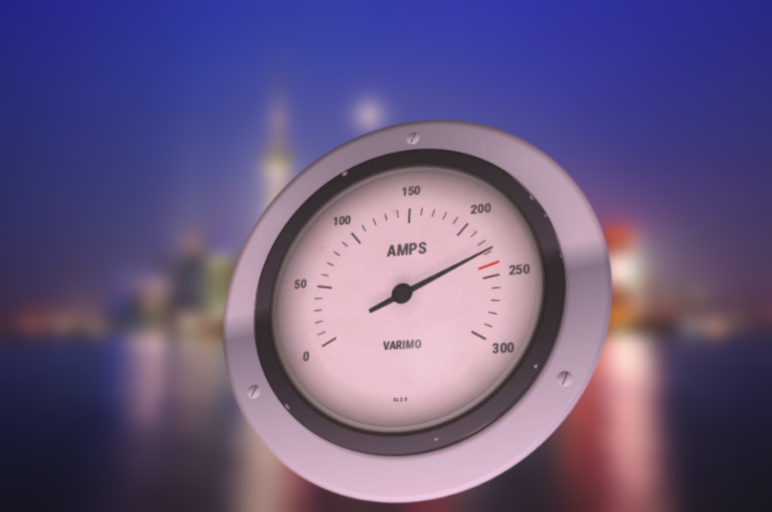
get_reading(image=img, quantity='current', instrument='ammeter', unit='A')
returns 230 A
